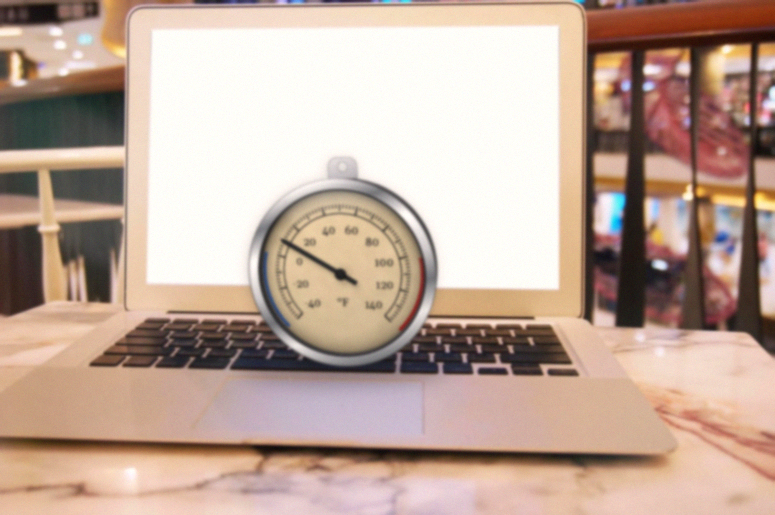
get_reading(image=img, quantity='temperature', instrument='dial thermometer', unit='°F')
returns 10 °F
